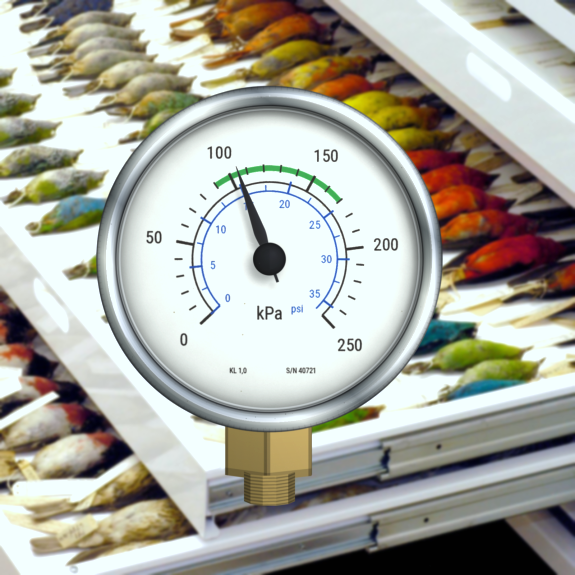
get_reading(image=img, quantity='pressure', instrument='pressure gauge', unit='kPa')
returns 105 kPa
